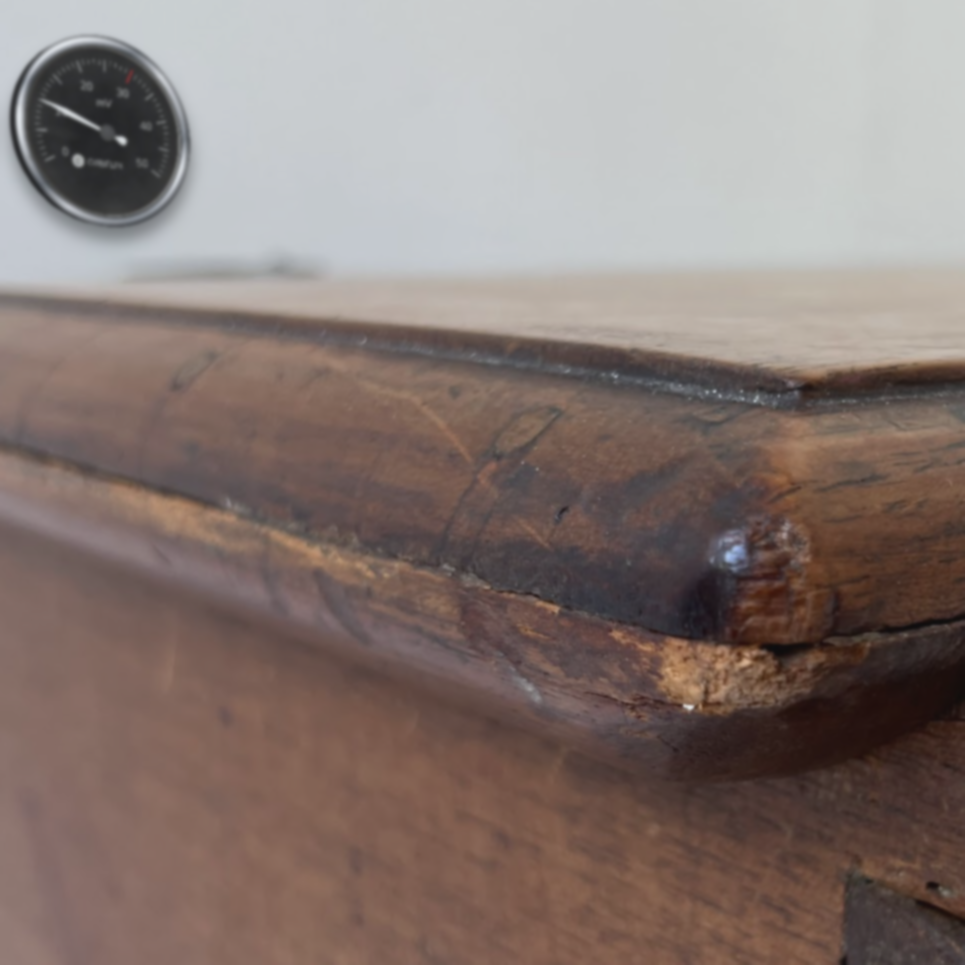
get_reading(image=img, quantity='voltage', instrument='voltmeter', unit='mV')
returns 10 mV
